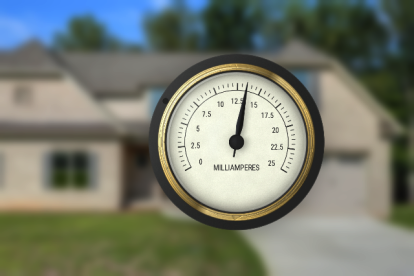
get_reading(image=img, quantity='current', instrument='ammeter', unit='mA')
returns 13.5 mA
